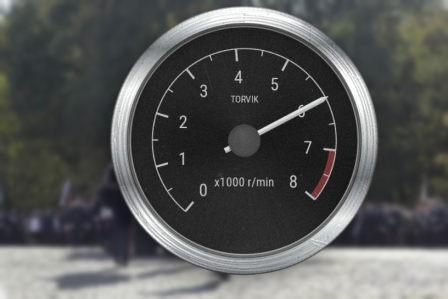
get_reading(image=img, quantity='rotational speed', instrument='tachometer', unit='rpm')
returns 6000 rpm
